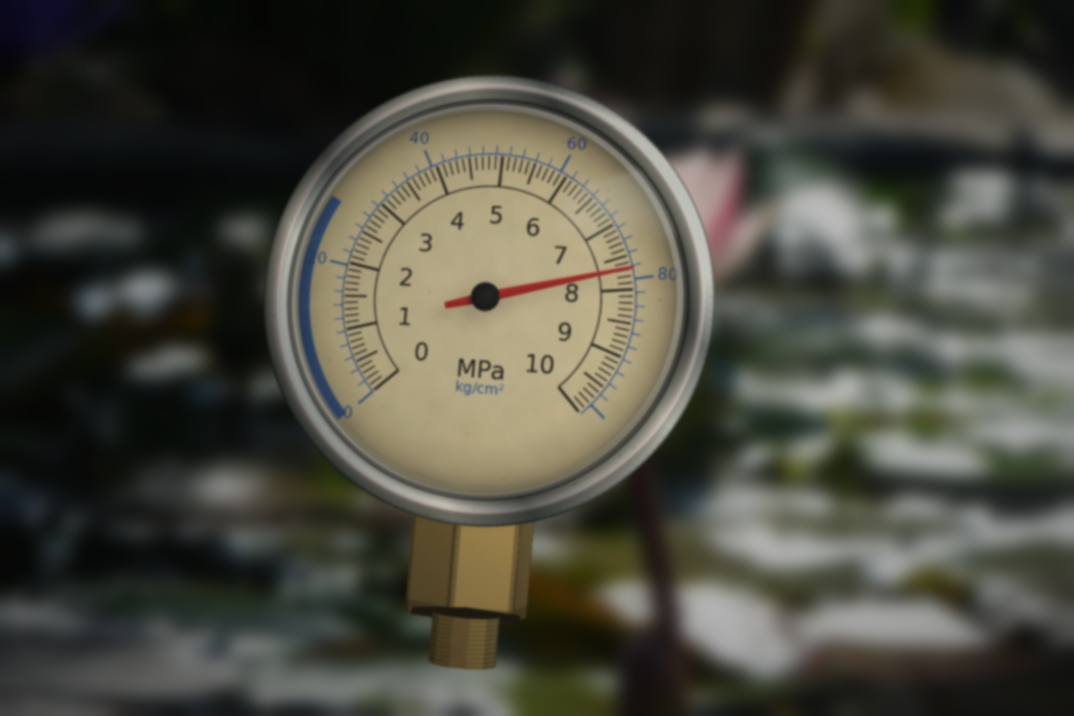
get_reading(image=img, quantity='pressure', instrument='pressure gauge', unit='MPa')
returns 7.7 MPa
